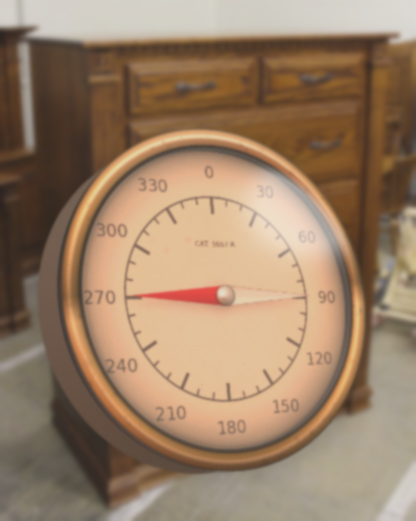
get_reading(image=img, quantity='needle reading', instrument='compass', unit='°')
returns 270 °
